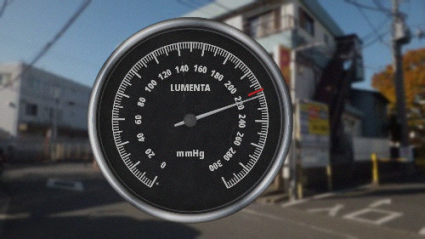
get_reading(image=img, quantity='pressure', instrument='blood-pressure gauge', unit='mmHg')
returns 220 mmHg
